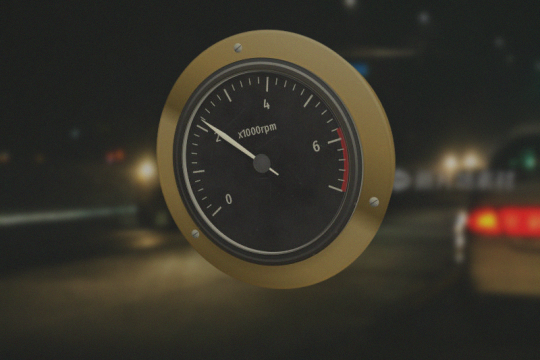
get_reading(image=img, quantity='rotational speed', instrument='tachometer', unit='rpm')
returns 2200 rpm
